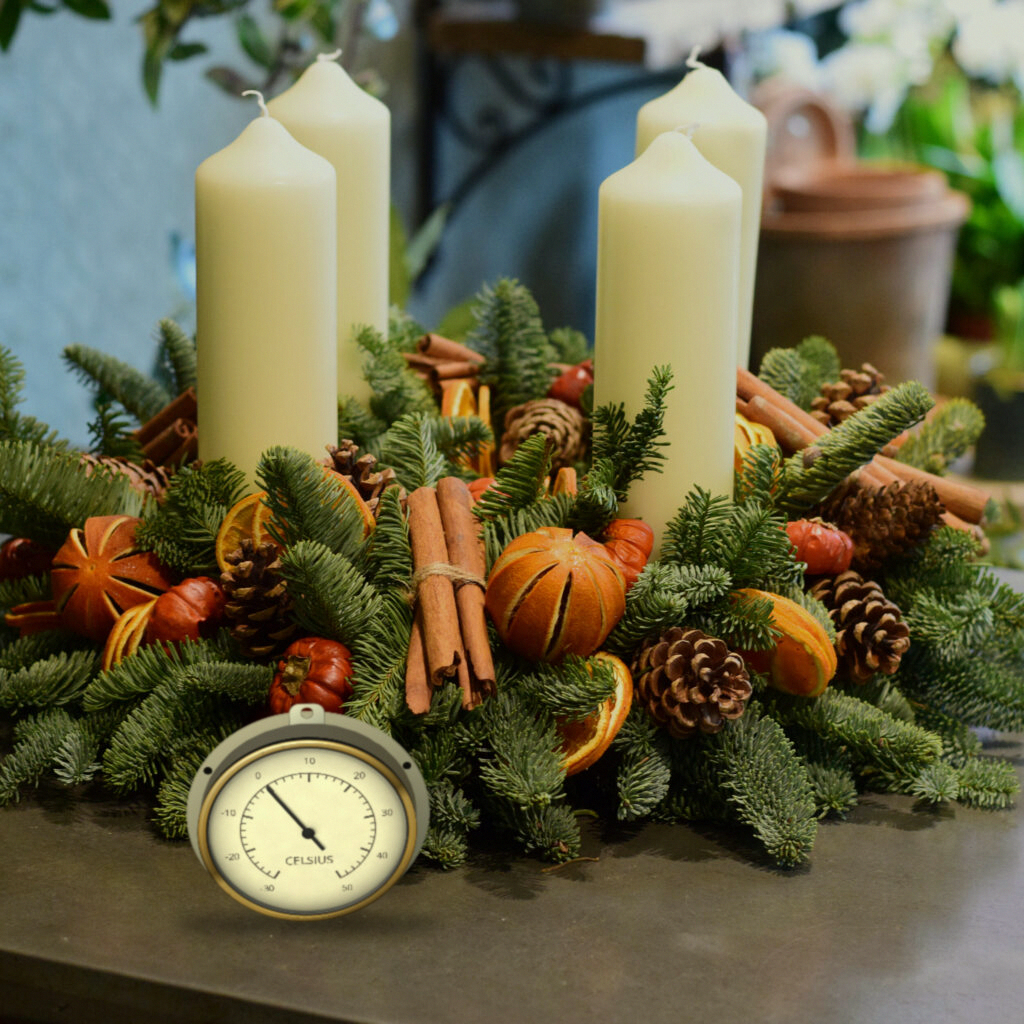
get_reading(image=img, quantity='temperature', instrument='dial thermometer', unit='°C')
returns 0 °C
